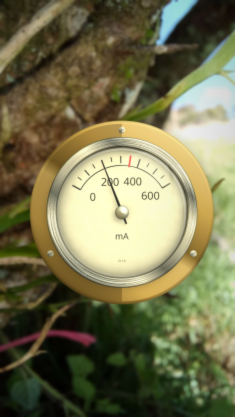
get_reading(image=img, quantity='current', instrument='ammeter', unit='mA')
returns 200 mA
